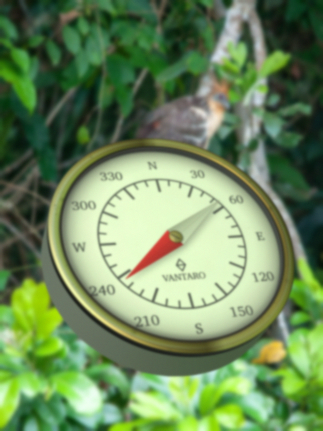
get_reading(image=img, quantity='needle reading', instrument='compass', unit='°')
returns 235 °
